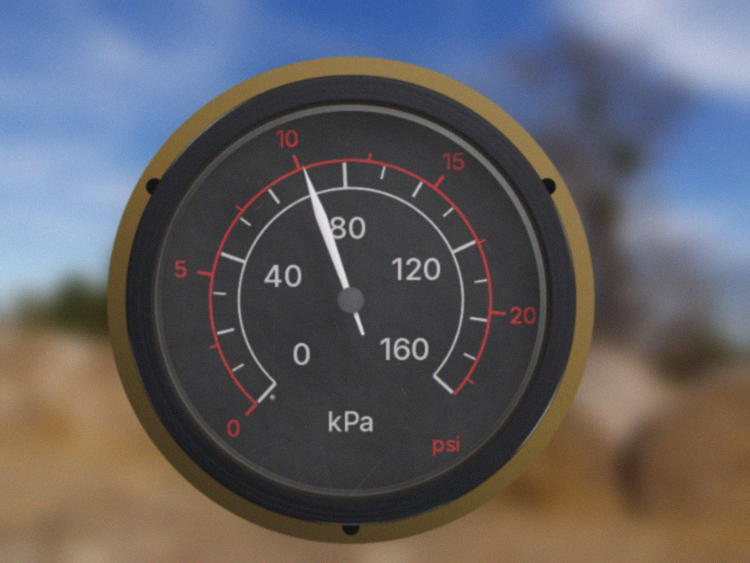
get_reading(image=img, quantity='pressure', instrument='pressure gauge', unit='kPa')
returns 70 kPa
